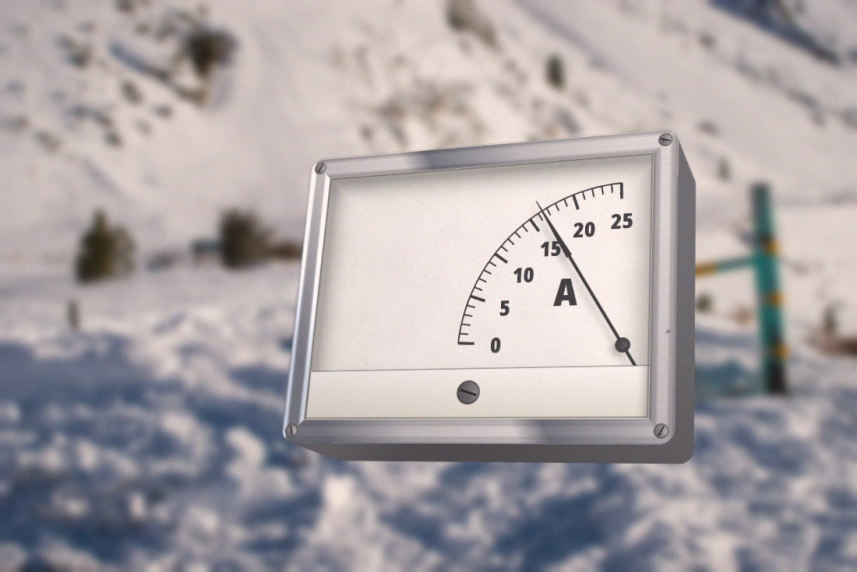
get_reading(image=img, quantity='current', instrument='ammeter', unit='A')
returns 16.5 A
